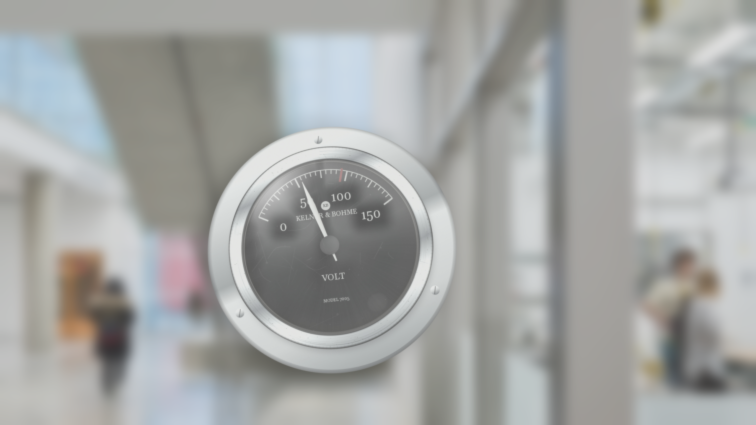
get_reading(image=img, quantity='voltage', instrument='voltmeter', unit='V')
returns 55 V
